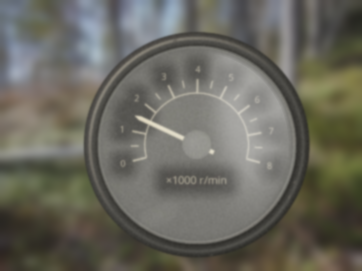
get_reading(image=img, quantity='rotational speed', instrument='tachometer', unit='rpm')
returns 1500 rpm
